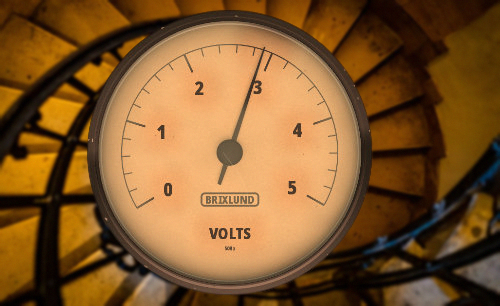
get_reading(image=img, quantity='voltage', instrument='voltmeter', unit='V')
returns 2.9 V
